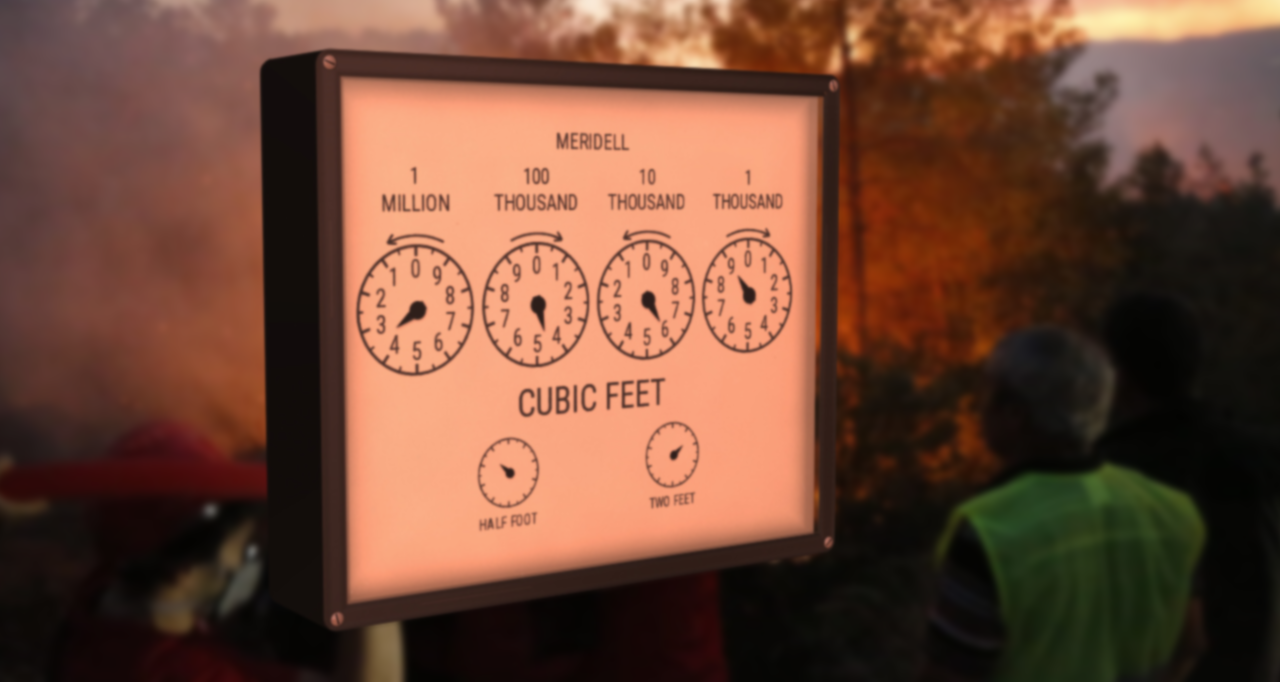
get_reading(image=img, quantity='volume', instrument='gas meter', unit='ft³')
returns 345900 ft³
